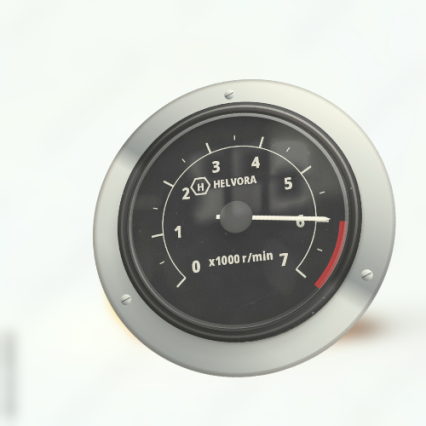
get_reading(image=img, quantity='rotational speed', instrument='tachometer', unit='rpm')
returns 6000 rpm
